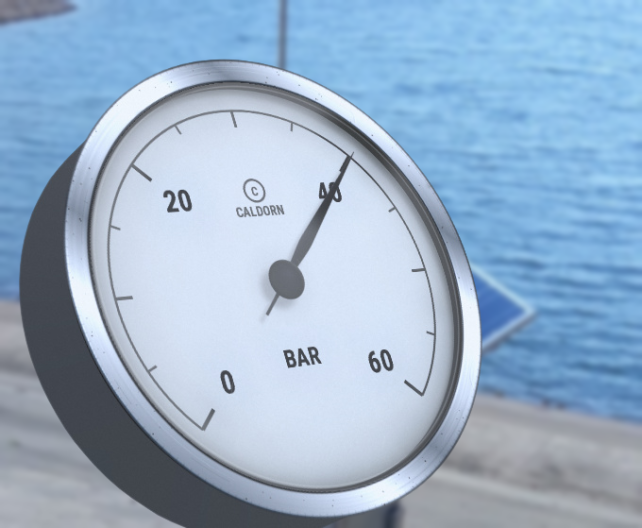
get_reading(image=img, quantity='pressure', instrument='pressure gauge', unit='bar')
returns 40 bar
